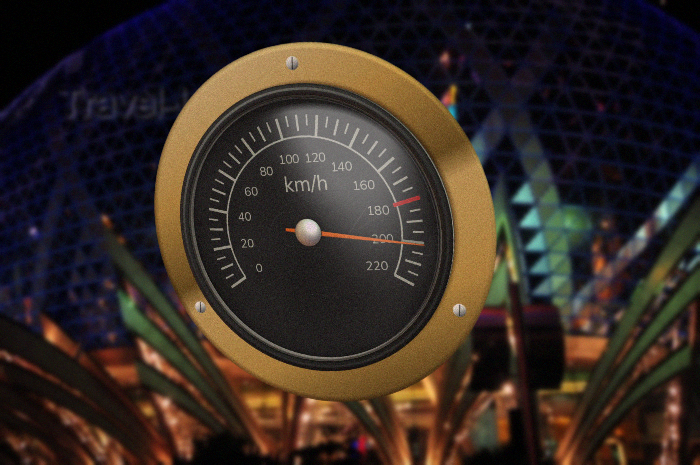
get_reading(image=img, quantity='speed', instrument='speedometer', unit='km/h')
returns 200 km/h
